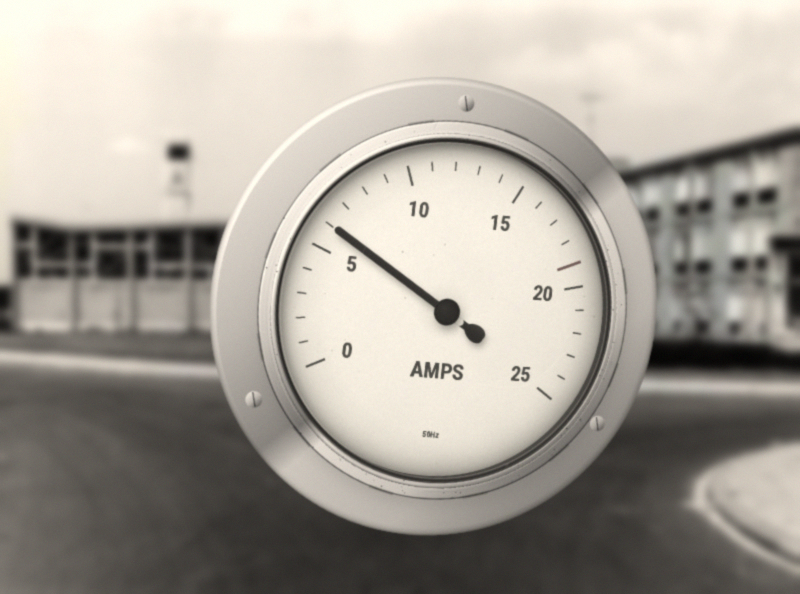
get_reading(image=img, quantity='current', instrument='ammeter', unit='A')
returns 6 A
